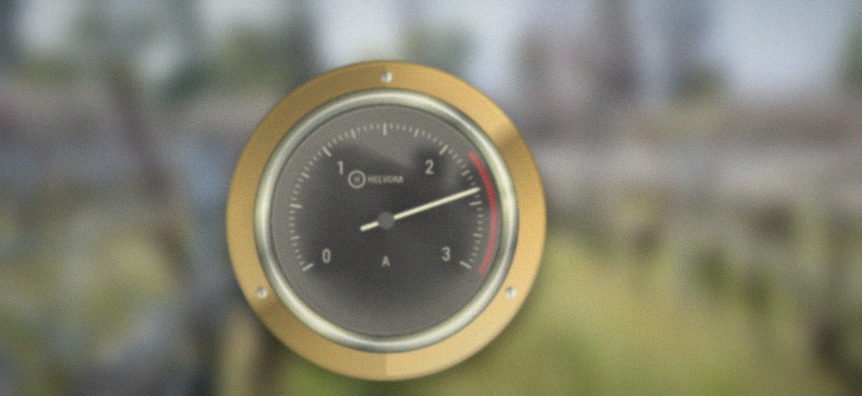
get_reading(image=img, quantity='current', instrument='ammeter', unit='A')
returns 2.4 A
